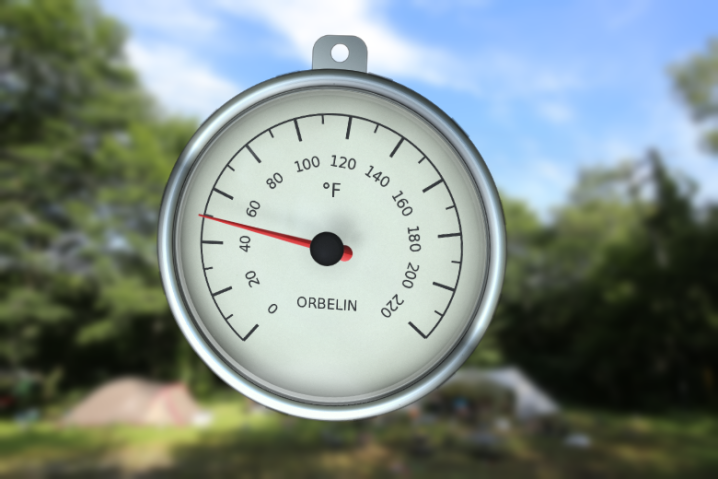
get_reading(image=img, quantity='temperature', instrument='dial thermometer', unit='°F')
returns 50 °F
